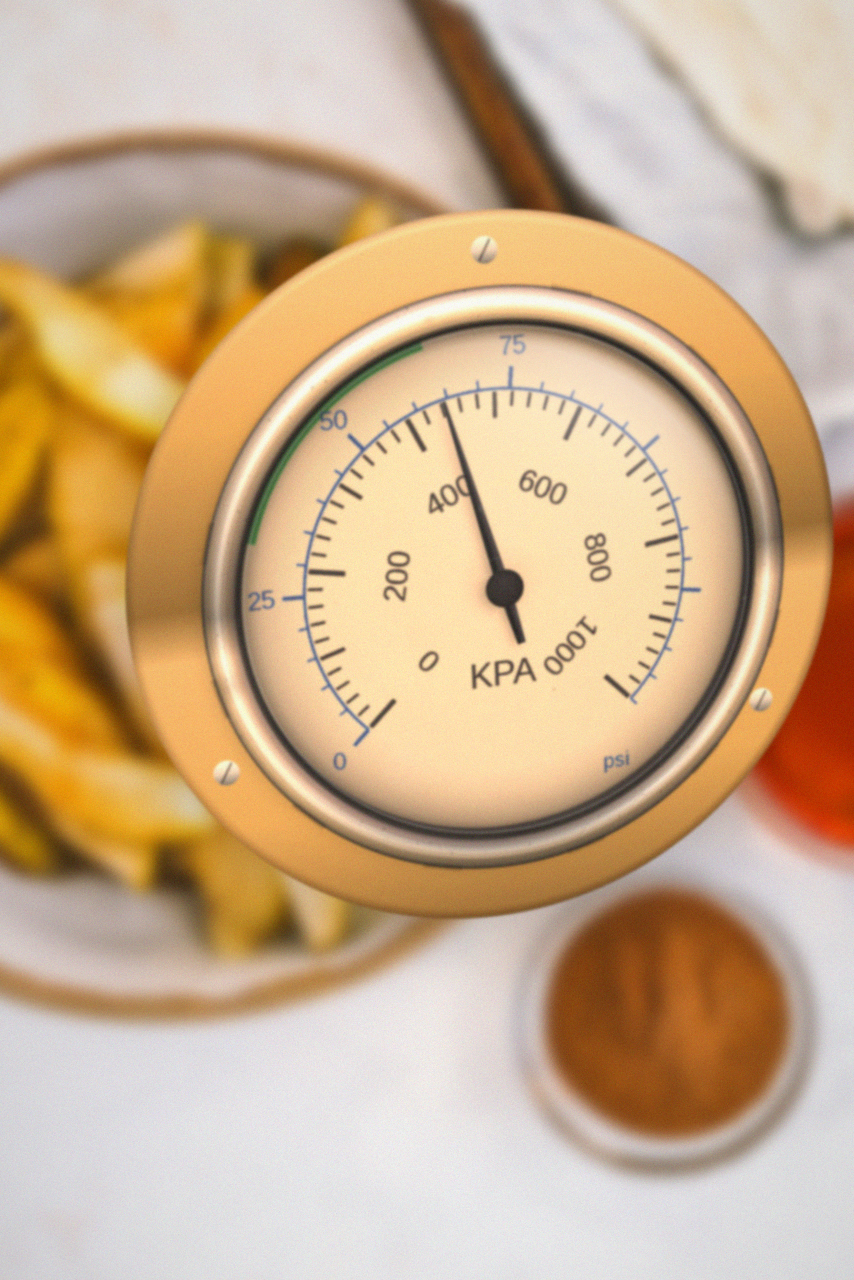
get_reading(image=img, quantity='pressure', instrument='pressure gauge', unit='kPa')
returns 440 kPa
